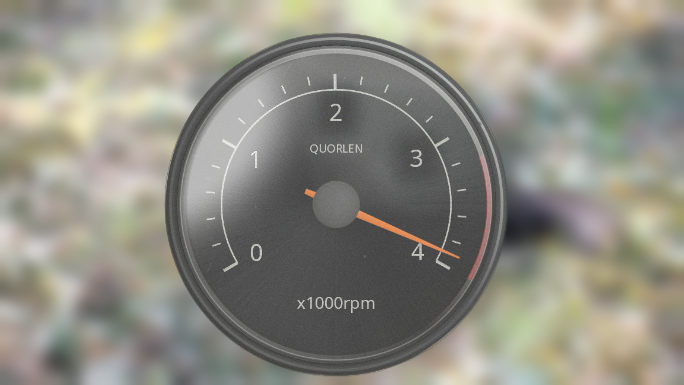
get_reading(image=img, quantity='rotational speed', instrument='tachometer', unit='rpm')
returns 3900 rpm
